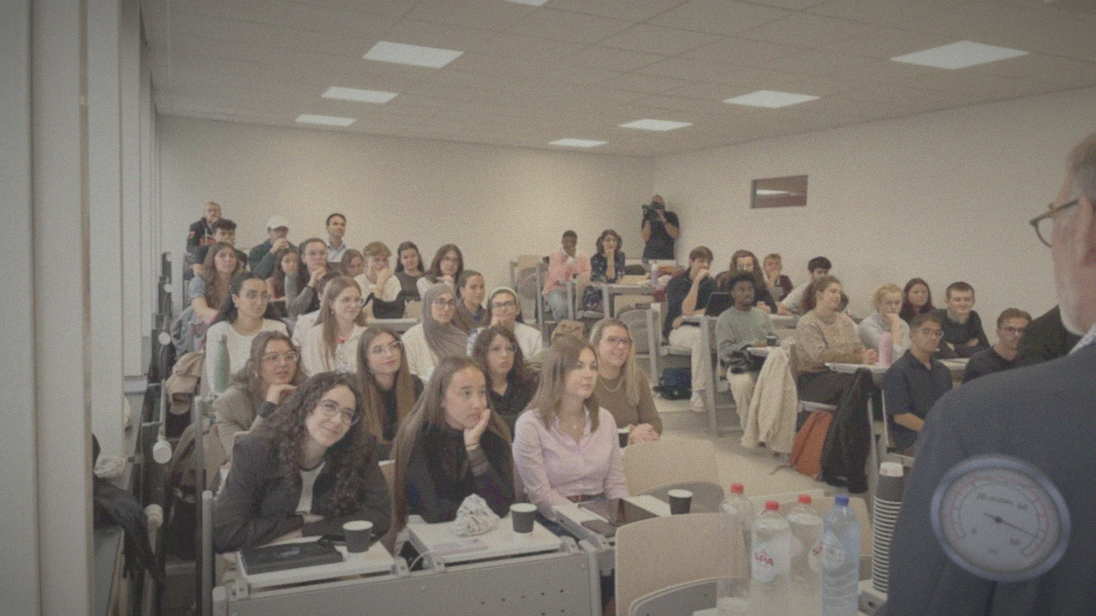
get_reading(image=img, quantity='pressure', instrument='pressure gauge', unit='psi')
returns 52.5 psi
